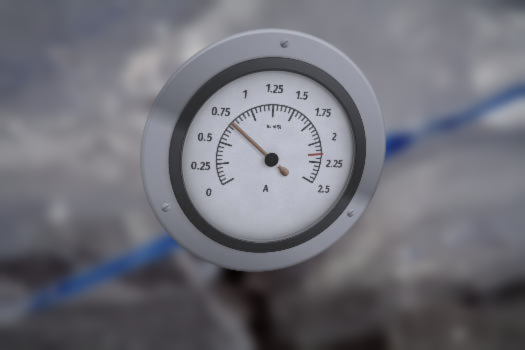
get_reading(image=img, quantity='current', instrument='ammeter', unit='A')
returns 0.75 A
